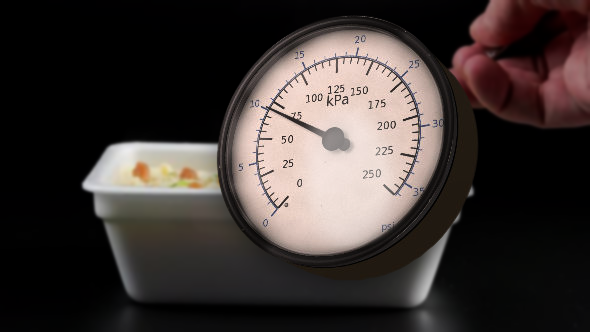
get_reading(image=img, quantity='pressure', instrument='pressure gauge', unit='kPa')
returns 70 kPa
